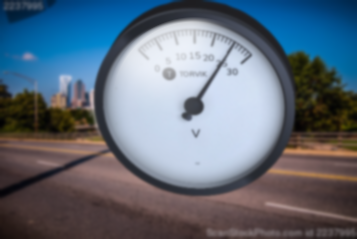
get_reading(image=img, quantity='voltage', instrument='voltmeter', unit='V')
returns 25 V
